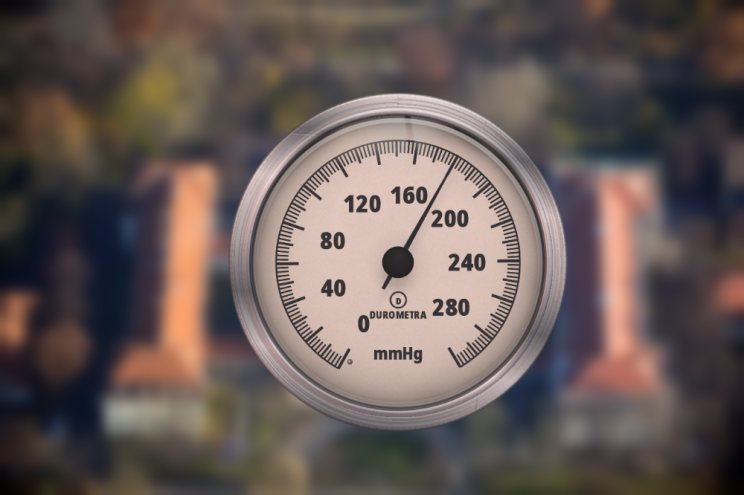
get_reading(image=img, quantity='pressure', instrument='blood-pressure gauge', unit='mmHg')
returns 180 mmHg
